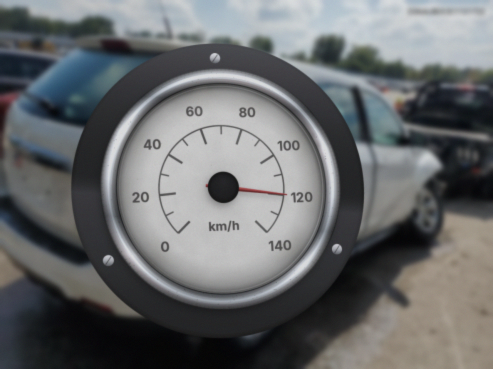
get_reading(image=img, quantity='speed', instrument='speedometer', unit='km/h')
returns 120 km/h
